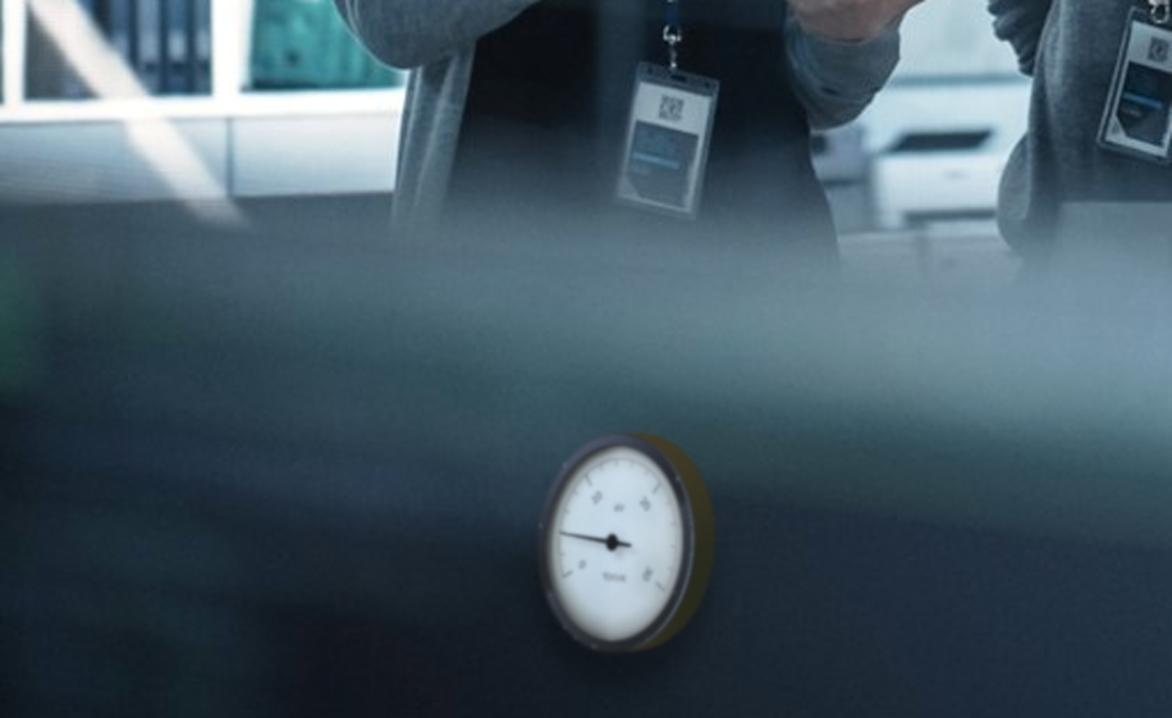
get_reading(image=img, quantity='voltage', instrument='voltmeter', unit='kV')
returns 4 kV
